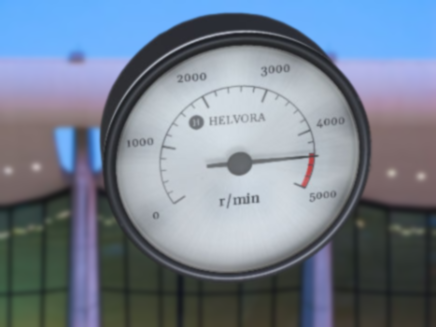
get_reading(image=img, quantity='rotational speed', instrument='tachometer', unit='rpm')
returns 4400 rpm
